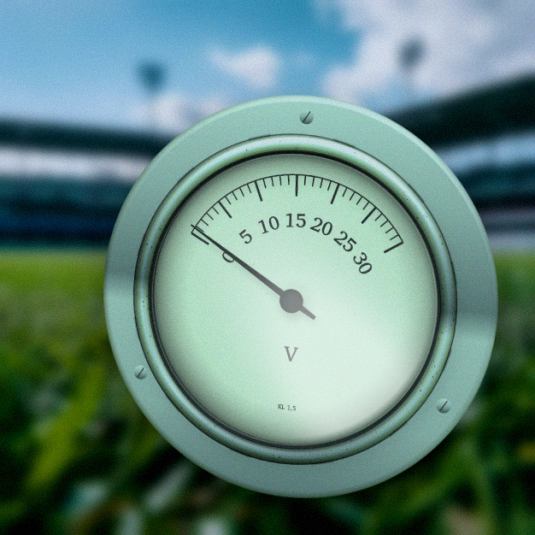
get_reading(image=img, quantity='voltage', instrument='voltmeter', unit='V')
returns 1 V
